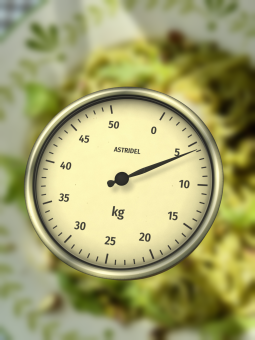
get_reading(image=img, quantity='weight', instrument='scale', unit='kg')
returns 6 kg
